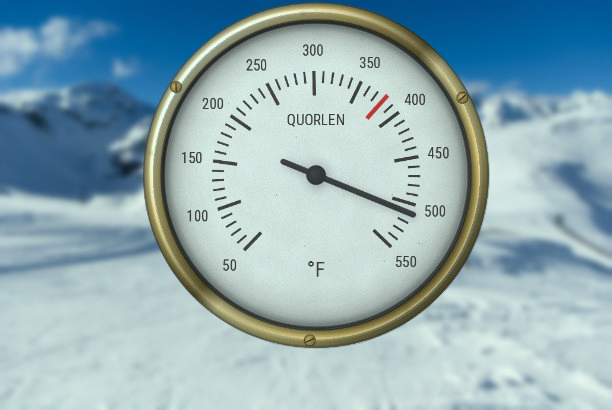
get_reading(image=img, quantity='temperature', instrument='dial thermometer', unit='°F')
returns 510 °F
